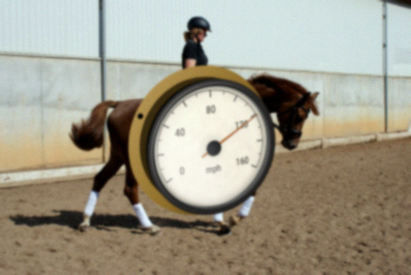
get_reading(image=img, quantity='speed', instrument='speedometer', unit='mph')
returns 120 mph
